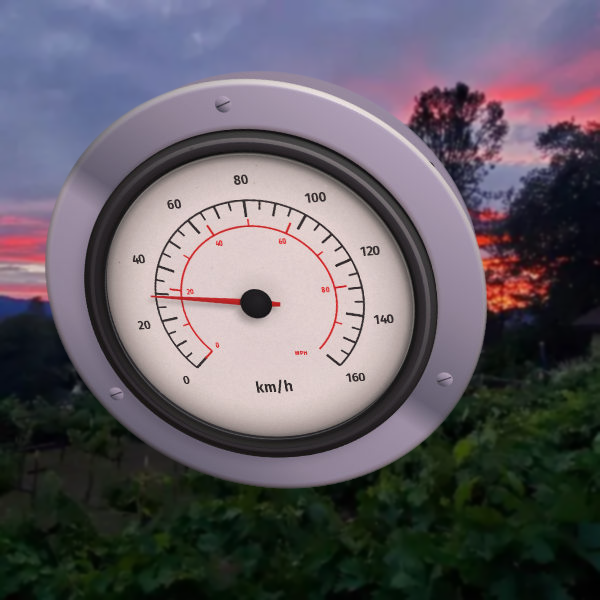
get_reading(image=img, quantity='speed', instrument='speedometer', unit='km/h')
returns 30 km/h
